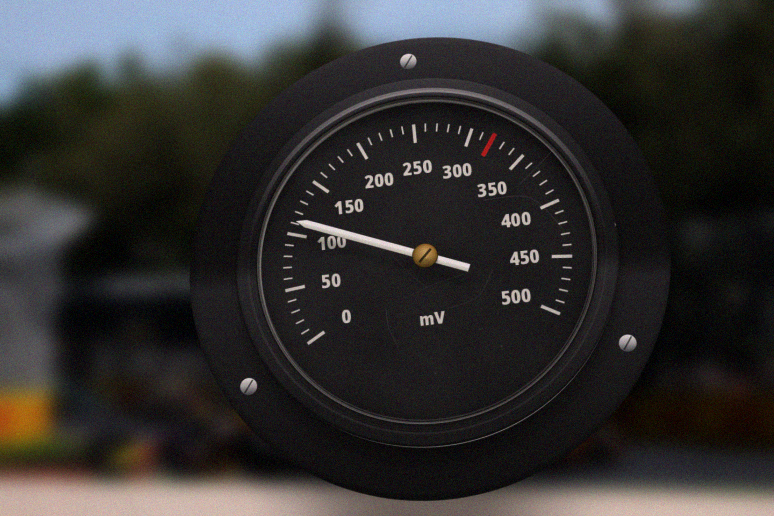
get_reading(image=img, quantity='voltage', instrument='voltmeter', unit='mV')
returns 110 mV
